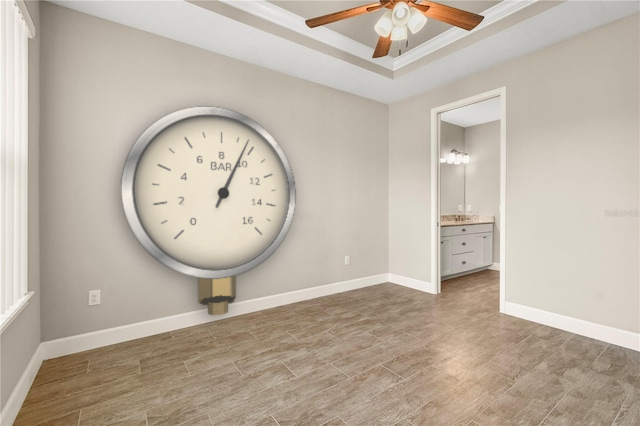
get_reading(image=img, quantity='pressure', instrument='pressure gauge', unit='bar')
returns 9.5 bar
